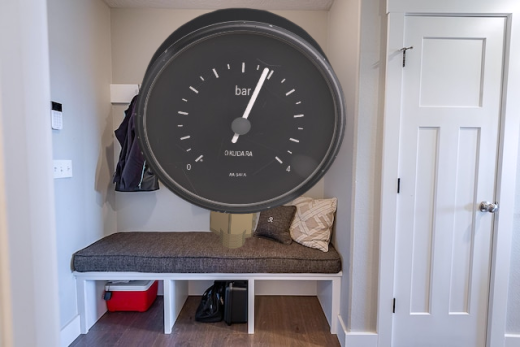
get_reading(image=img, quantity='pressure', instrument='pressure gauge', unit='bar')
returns 2.3 bar
